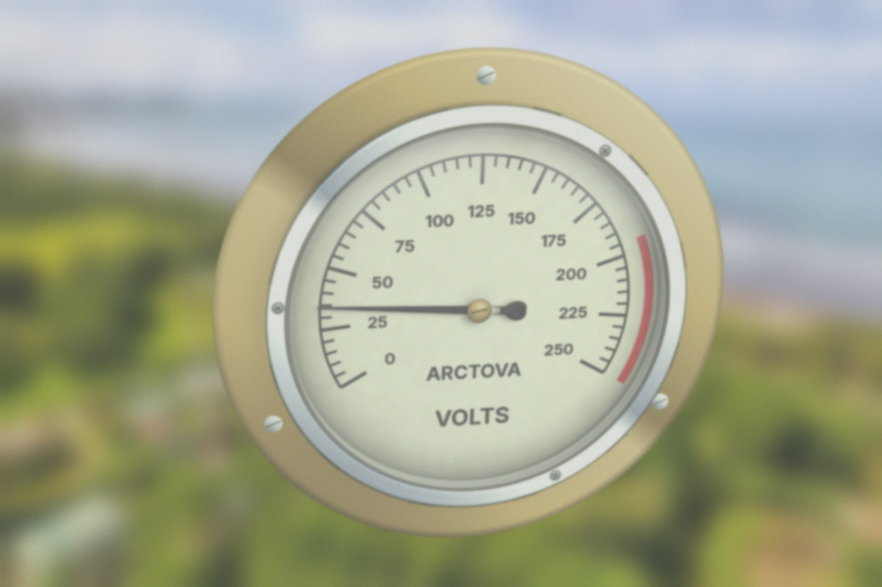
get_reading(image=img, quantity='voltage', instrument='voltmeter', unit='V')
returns 35 V
